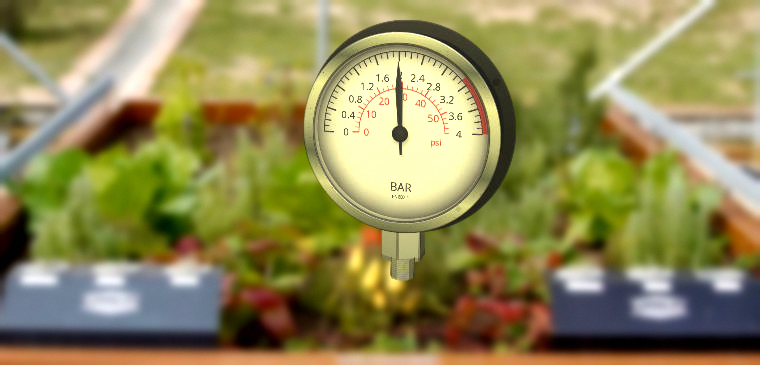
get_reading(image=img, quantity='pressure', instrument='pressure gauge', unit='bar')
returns 2 bar
